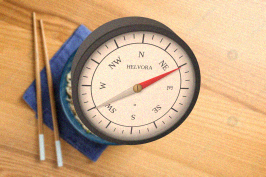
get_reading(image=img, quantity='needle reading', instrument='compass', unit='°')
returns 60 °
